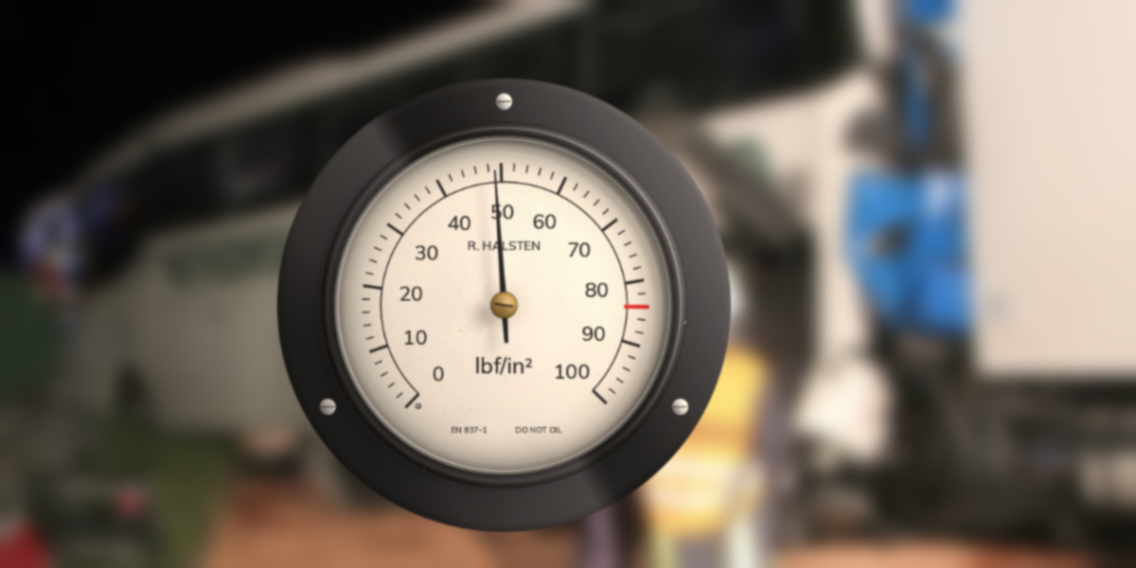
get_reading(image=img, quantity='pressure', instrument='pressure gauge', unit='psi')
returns 49 psi
